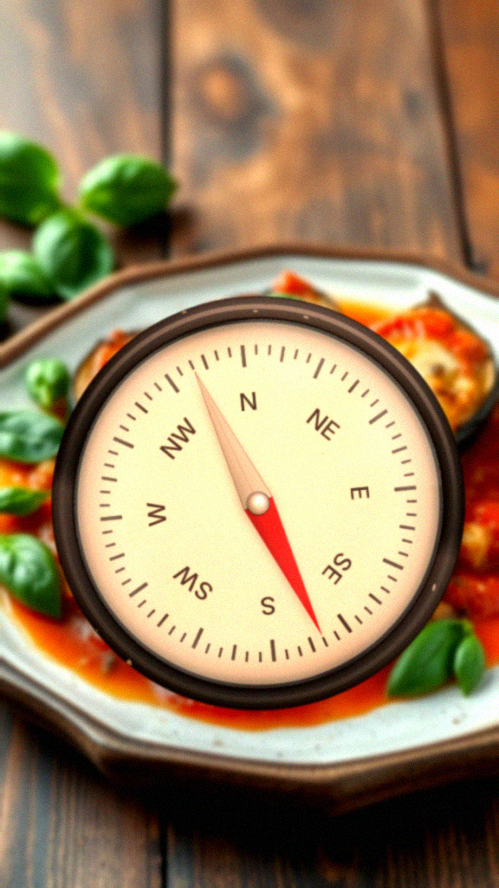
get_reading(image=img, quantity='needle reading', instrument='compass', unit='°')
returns 160 °
